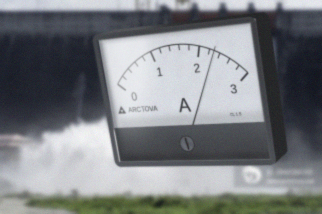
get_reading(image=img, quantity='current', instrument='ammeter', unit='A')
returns 2.3 A
